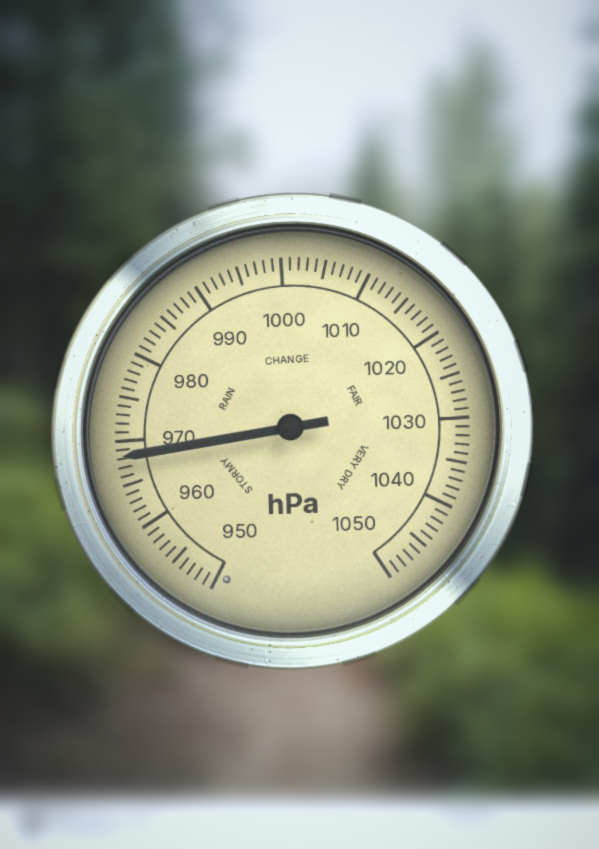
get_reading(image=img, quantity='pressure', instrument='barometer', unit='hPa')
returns 968 hPa
